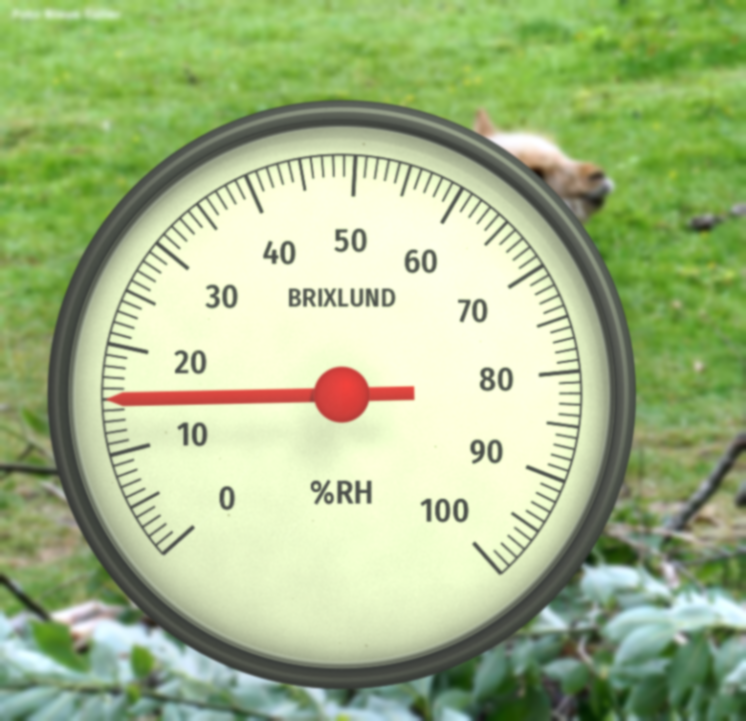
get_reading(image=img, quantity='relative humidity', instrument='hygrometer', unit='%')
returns 15 %
